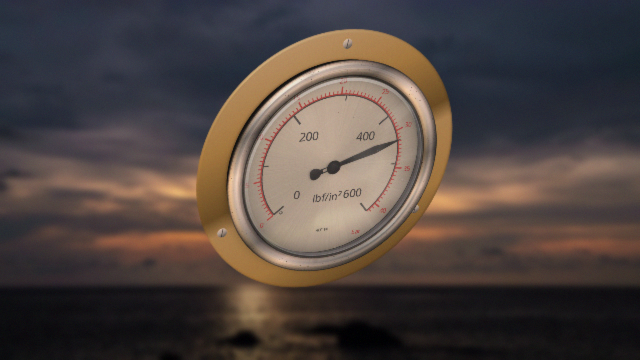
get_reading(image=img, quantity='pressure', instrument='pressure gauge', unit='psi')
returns 450 psi
